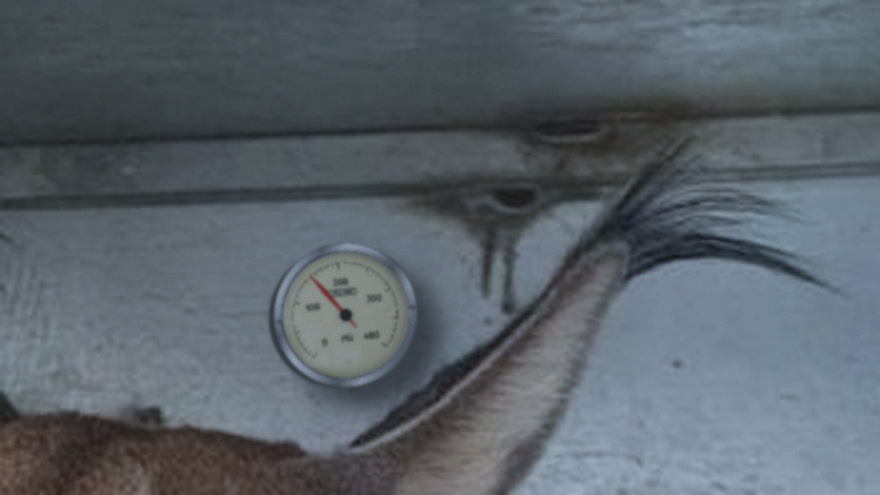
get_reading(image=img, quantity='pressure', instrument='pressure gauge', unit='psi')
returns 150 psi
